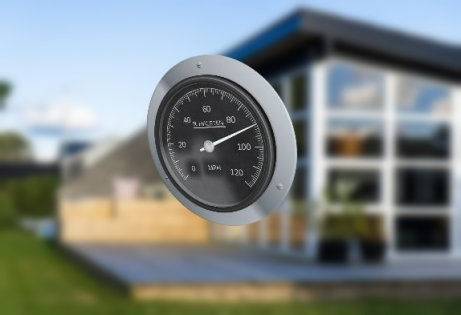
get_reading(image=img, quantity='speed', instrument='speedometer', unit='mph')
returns 90 mph
